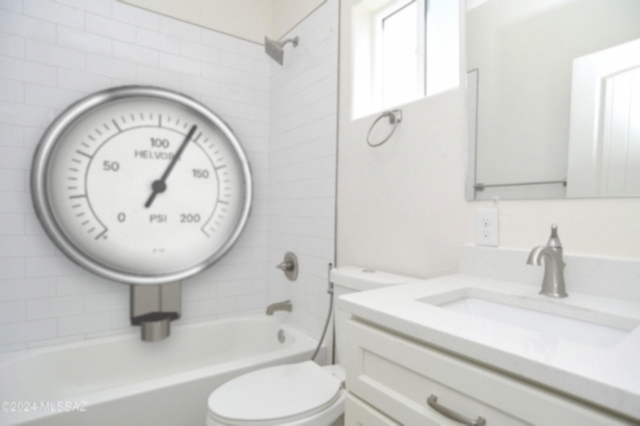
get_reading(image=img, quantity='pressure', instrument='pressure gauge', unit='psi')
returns 120 psi
